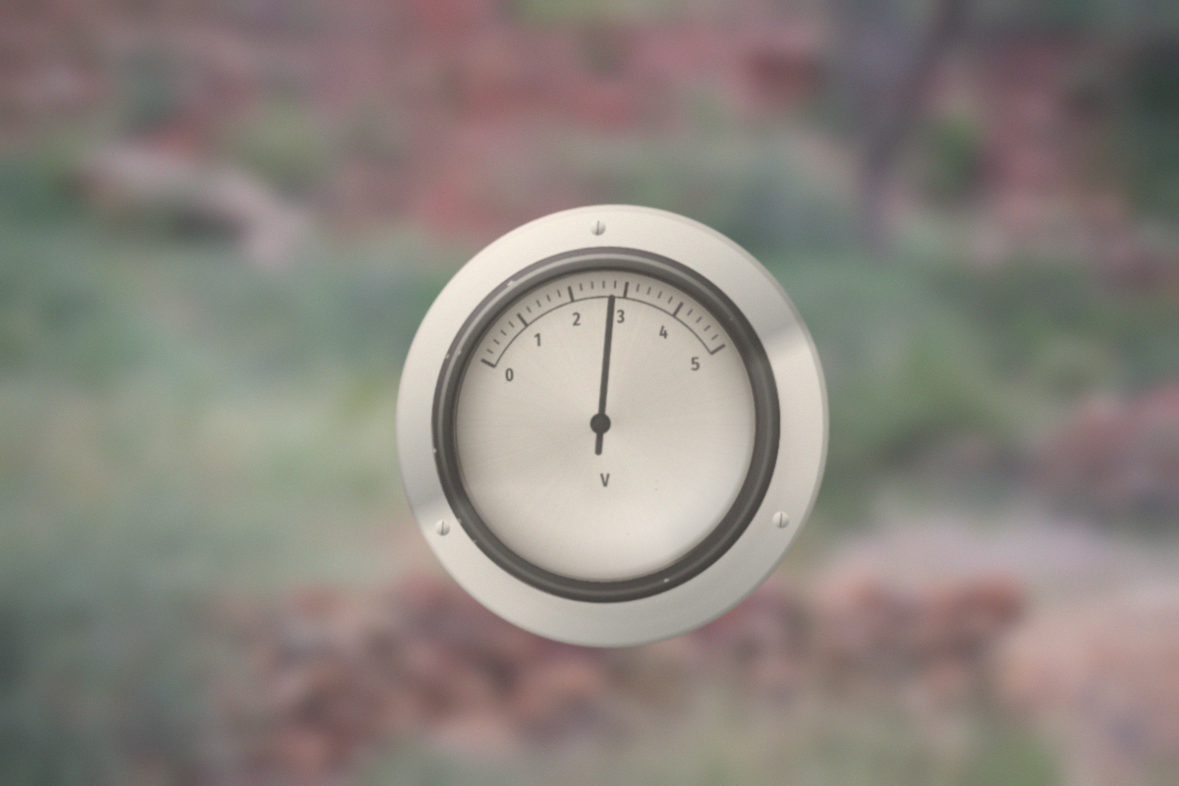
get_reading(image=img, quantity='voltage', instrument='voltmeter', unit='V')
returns 2.8 V
